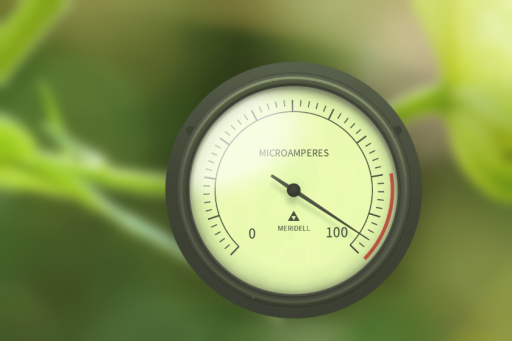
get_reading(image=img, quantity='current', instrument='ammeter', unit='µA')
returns 96 µA
